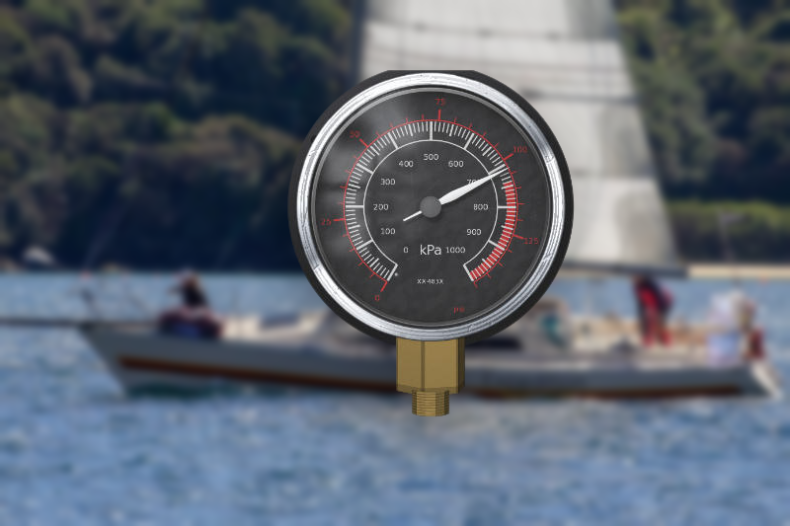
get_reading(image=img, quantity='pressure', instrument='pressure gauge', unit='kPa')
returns 710 kPa
